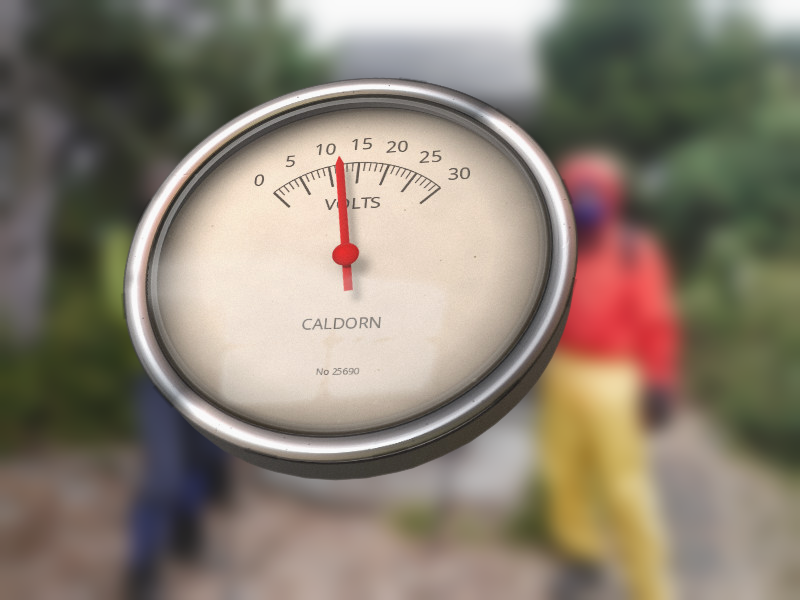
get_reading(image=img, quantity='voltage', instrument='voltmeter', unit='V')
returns 12 V
